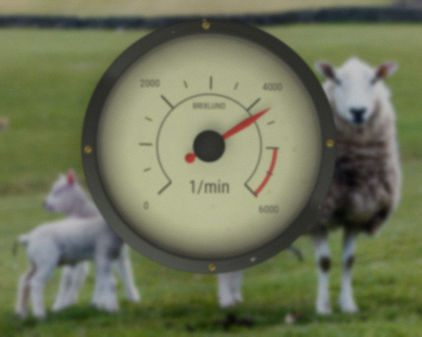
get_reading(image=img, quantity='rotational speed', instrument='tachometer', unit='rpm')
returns 4250 rpm
